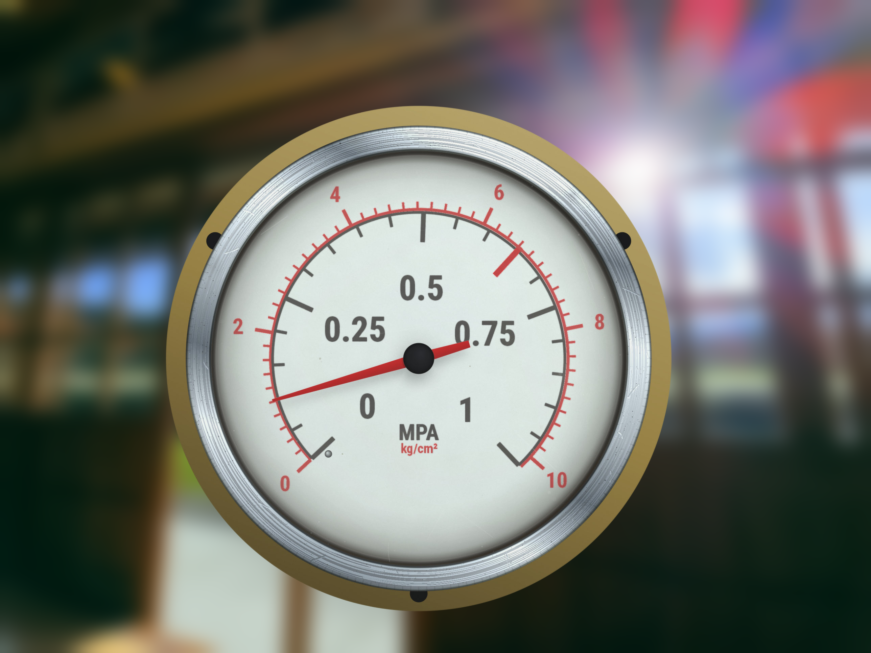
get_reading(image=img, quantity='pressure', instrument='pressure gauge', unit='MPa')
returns 0.1 MPa
